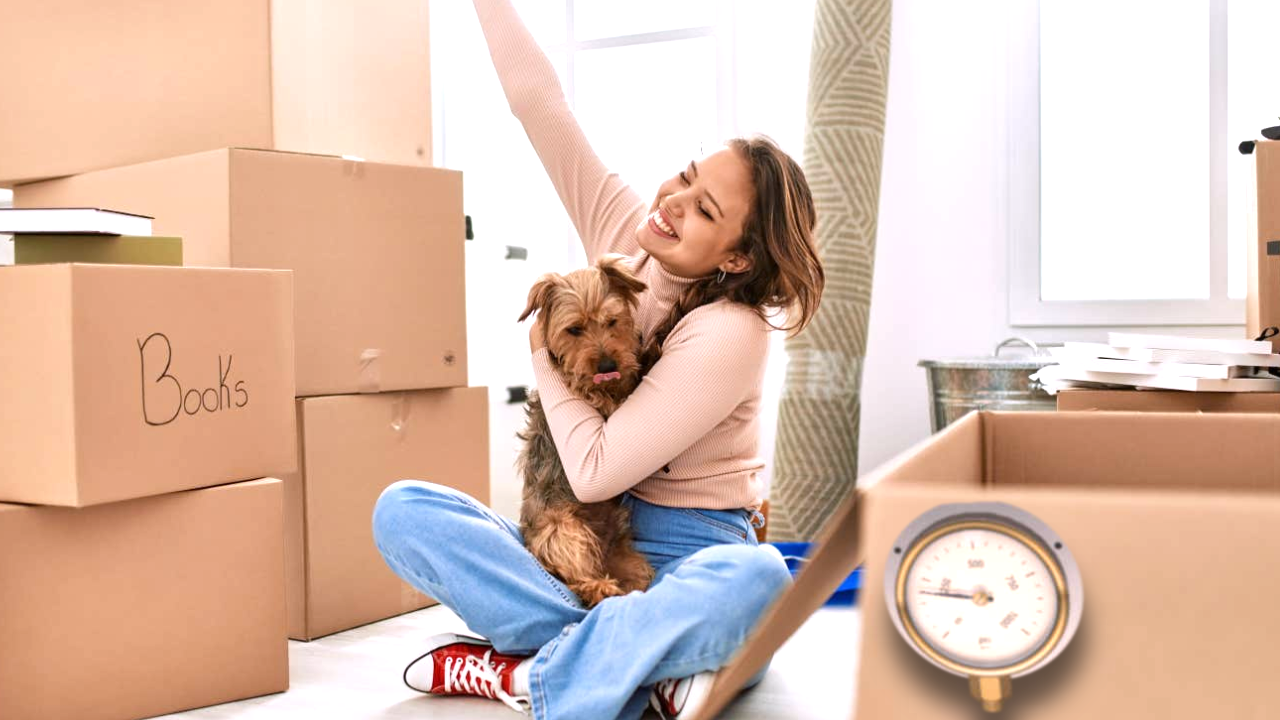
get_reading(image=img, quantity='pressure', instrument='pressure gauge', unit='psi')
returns 200 psi
